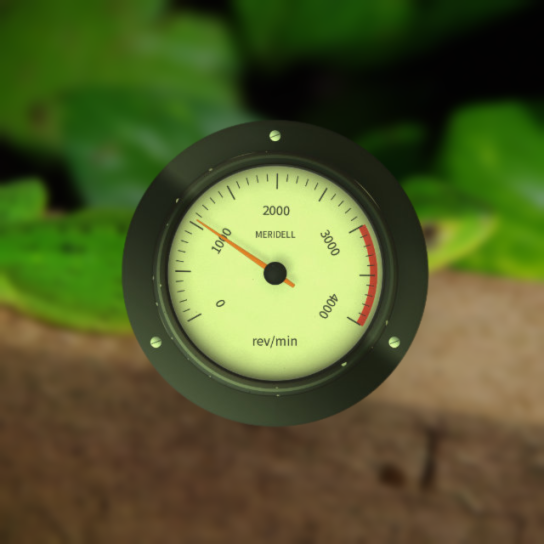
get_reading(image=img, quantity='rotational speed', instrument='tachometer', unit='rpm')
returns 1050 rpm
